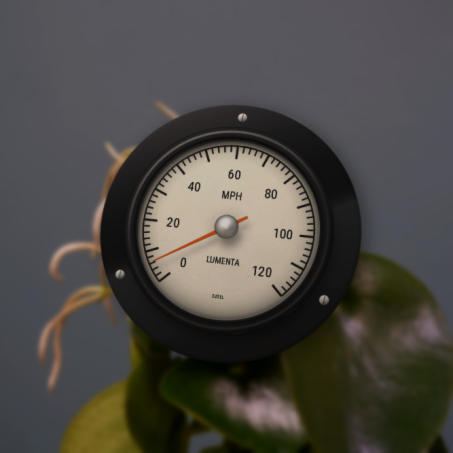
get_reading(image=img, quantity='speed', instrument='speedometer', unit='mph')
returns 6 mph
